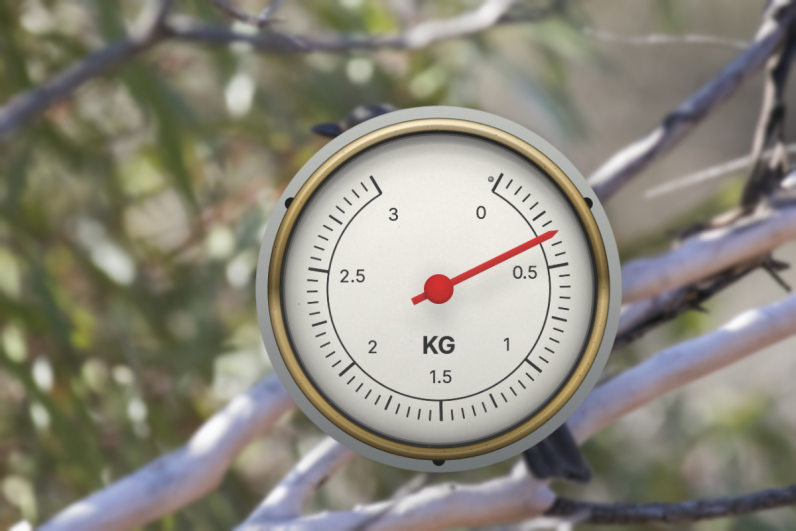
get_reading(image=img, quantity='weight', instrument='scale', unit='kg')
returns 0.35 kg
